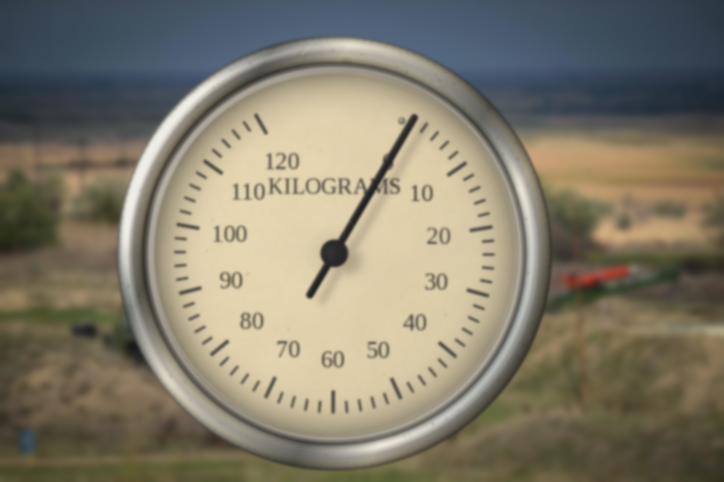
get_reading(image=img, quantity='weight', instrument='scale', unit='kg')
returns 0 kg
